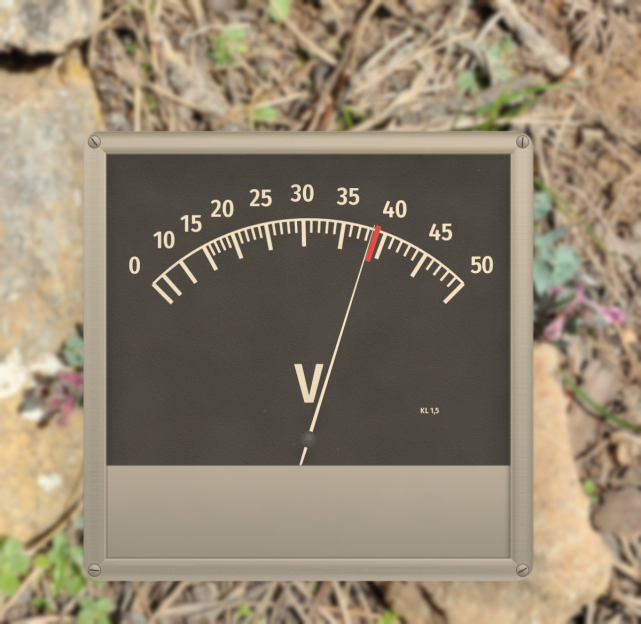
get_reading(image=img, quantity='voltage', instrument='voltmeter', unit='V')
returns 38.5 V
